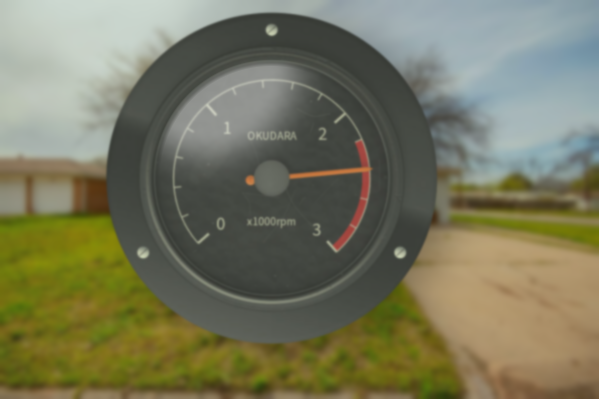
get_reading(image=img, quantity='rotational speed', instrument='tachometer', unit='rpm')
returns 2400 rpm
